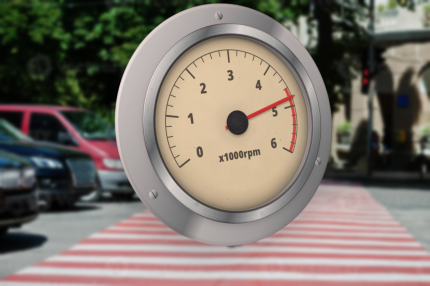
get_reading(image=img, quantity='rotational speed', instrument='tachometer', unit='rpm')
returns 4800 rpm
